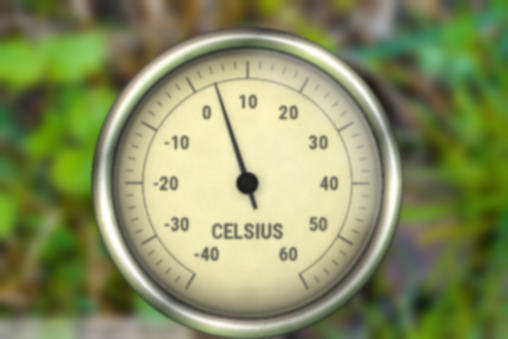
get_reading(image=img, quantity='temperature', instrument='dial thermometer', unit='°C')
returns 4 °C
